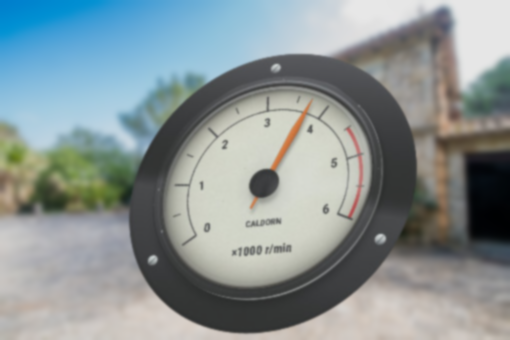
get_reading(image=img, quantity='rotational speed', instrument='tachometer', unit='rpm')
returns 3750 rpm
